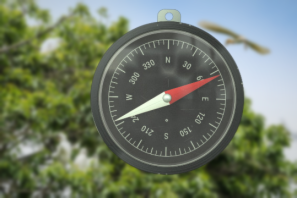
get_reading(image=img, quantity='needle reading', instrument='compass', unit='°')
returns 65 °
